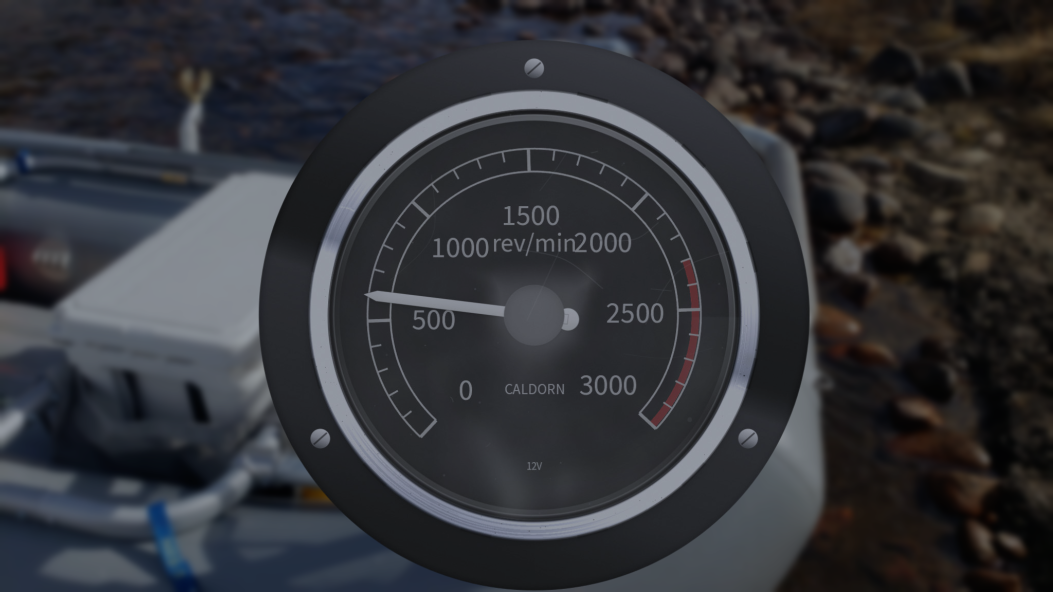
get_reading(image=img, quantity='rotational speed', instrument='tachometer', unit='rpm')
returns 600 rpm
